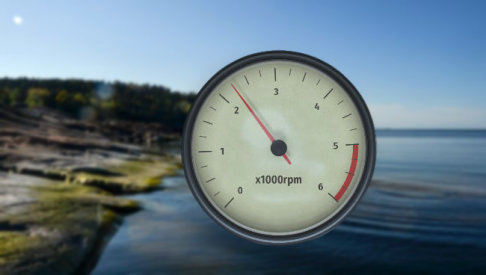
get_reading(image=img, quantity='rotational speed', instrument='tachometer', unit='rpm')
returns 2250 rpm
